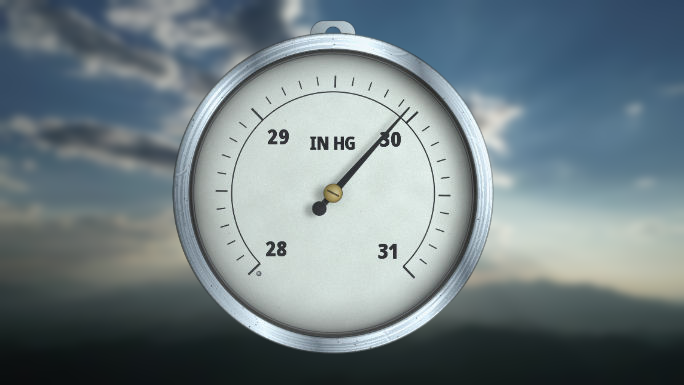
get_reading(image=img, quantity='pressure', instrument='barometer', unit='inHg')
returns 29.95 inHg
